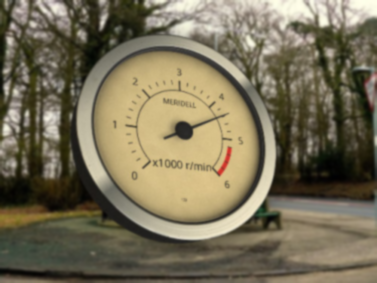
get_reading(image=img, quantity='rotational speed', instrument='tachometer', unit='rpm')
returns 4400 rpm
